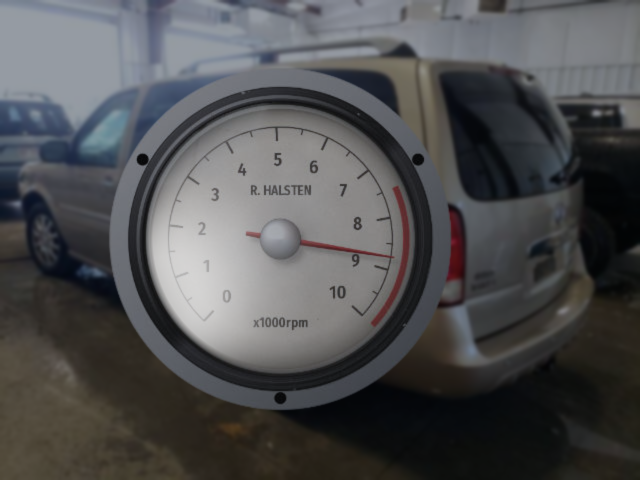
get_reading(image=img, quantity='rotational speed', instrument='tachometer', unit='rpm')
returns 8750 rpm
